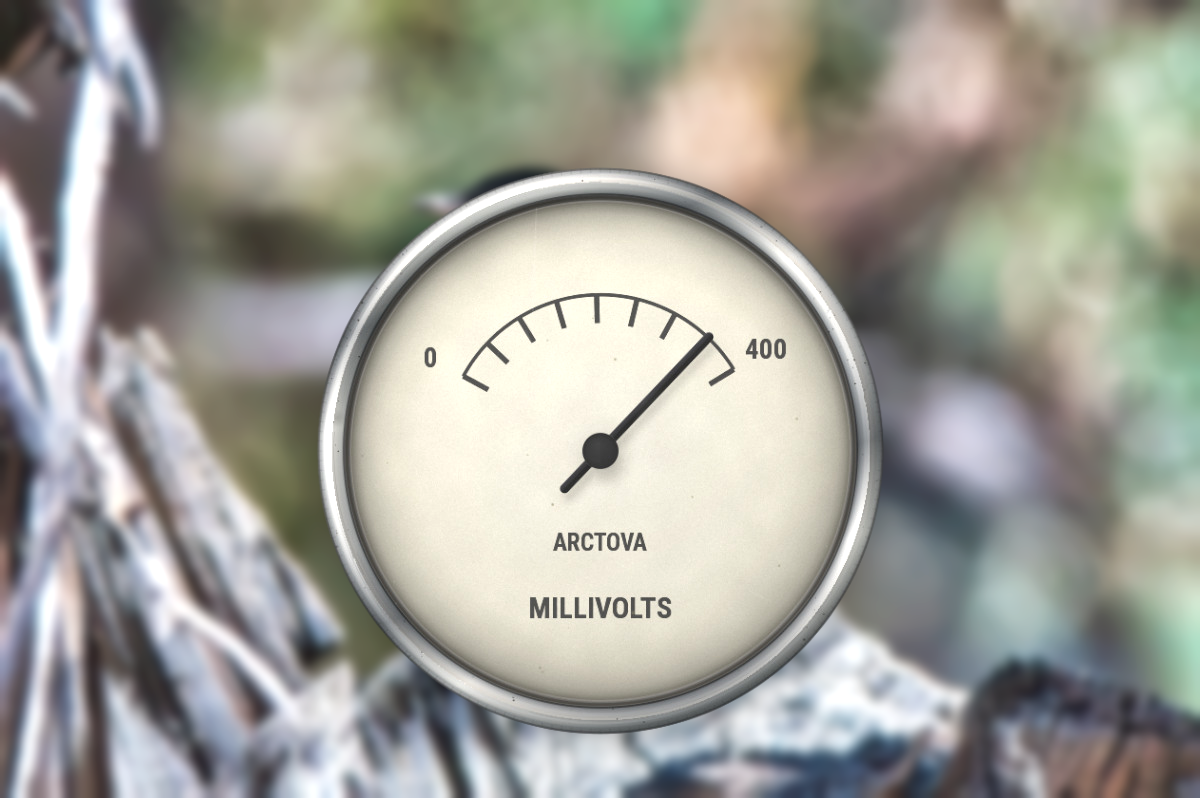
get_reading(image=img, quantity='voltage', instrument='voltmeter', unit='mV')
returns 350 mV
